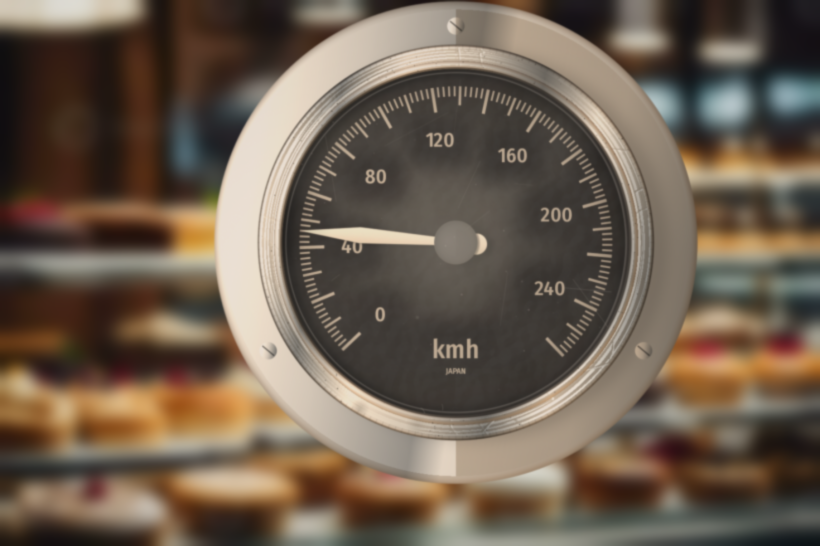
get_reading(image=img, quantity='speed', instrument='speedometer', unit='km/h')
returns 46 km/h
